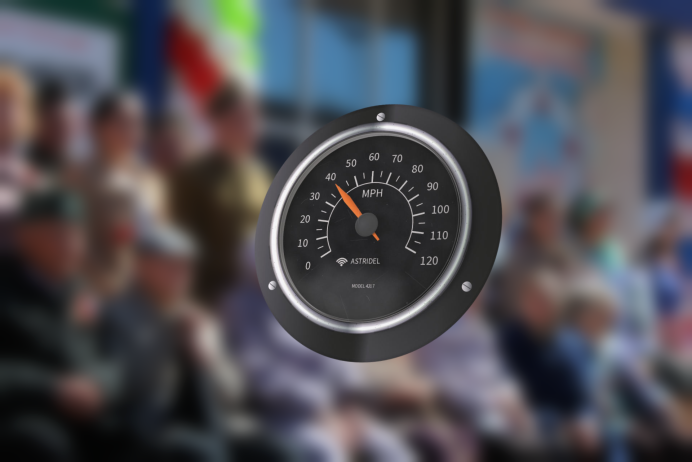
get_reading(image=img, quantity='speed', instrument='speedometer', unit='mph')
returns 40 mph
